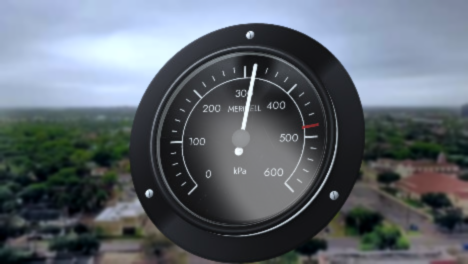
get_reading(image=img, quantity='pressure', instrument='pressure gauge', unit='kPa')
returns 320 kPa
